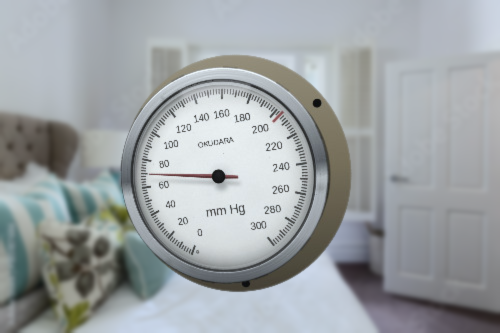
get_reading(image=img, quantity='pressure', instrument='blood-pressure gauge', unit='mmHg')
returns 70 mmHg
